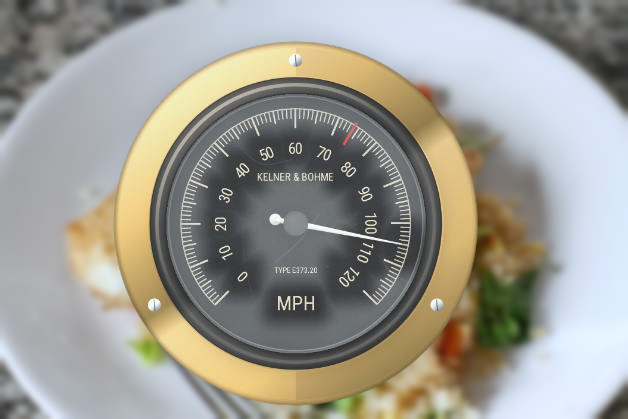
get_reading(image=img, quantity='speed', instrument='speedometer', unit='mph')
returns 105 mph
